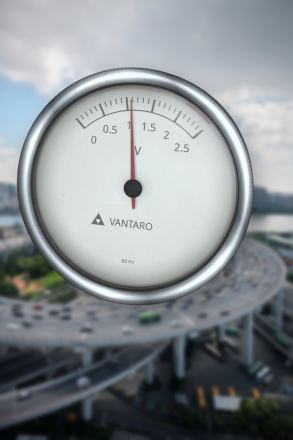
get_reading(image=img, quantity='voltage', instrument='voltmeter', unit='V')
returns 1.1 V
